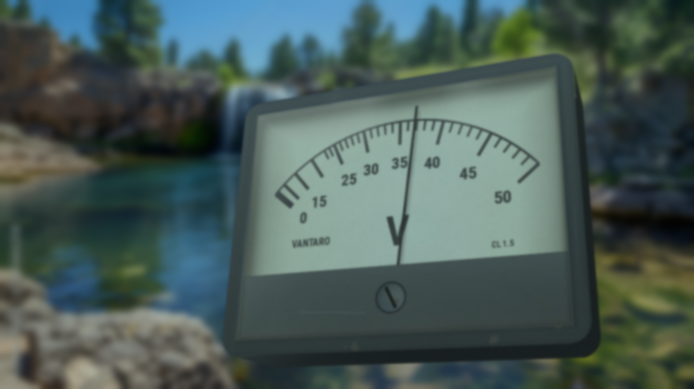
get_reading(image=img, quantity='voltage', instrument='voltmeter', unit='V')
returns 37 V
